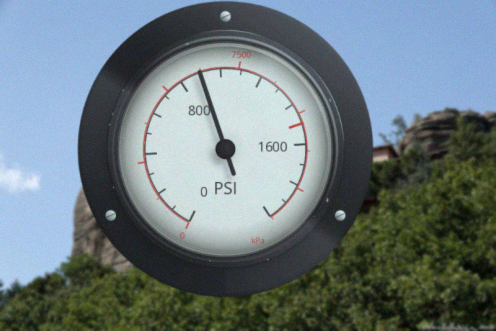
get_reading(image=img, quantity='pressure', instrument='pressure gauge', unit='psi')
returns 900 psi
